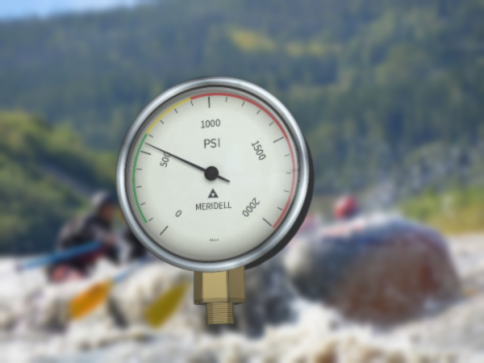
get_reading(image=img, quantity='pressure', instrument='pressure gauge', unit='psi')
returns 550 psi
